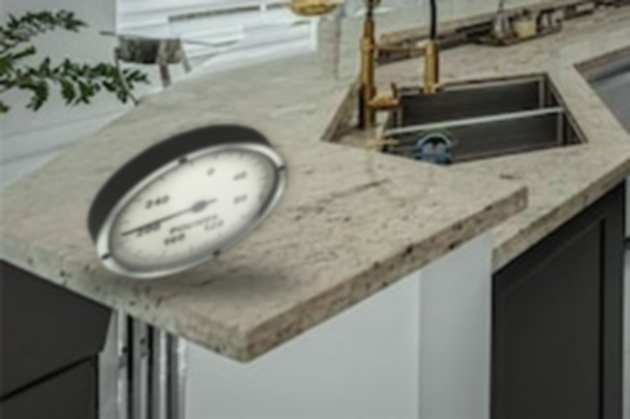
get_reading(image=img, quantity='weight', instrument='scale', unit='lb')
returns 210 lb
